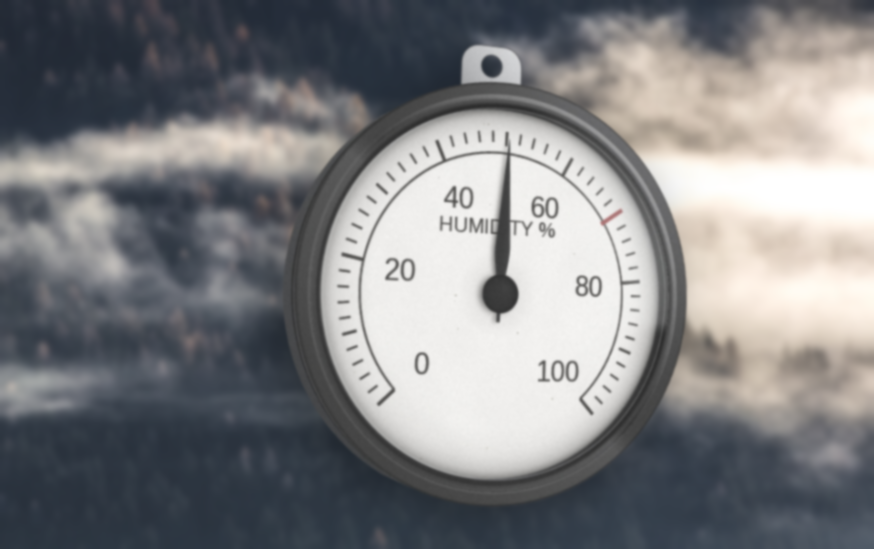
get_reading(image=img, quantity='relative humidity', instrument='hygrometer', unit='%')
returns 50 %
